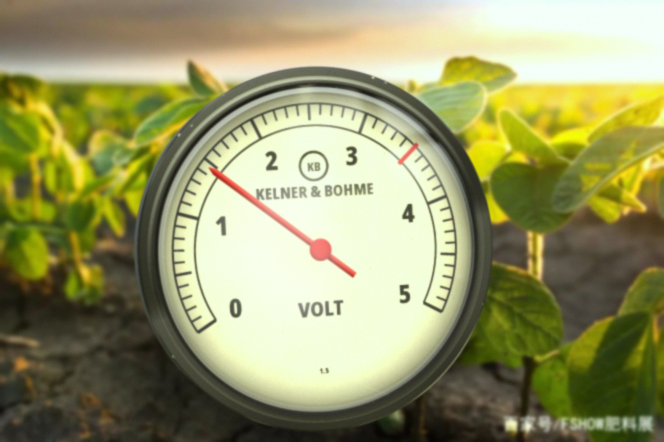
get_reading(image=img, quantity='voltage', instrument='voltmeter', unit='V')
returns 1.45 V
